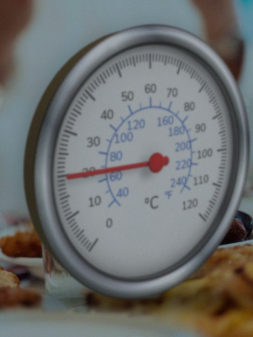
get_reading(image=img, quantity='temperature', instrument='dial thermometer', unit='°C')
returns 20 °C
